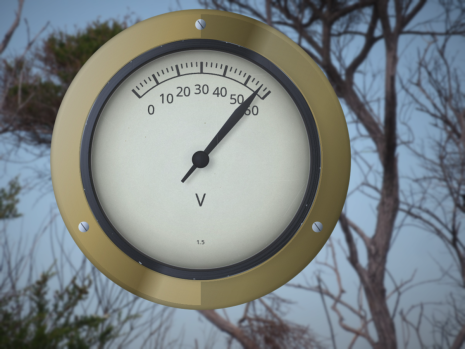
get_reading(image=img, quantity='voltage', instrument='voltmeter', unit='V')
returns 56 V
